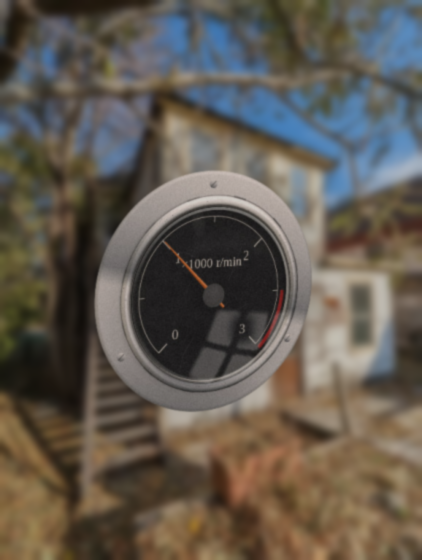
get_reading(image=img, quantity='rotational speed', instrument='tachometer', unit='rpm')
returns 1000 rpm
